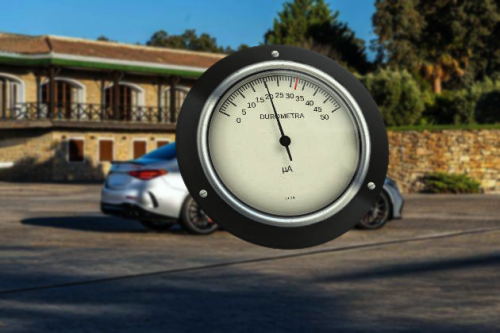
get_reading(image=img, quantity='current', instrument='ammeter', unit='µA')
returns 20 µA
